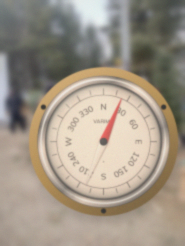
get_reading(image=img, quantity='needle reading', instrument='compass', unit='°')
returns 22.5 °
